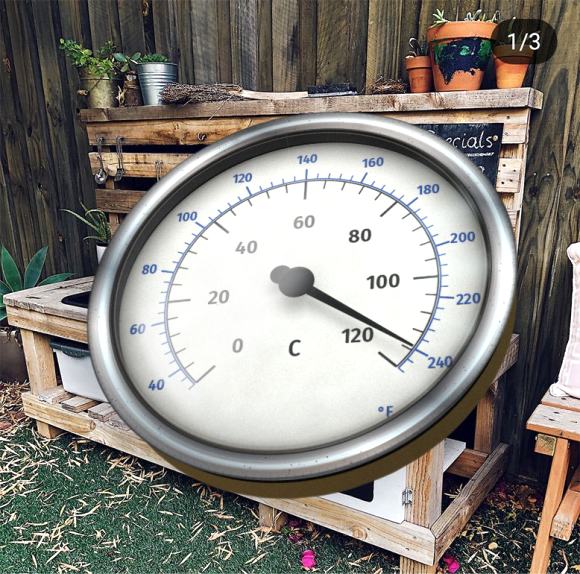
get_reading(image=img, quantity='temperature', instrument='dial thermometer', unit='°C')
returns 116 °C
